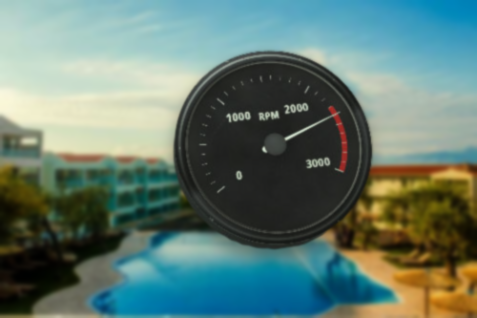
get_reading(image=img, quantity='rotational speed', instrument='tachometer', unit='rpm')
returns 2400 rpm
